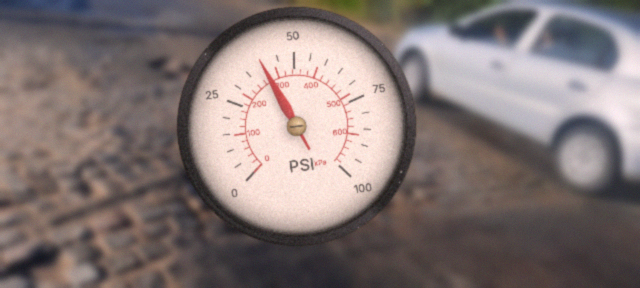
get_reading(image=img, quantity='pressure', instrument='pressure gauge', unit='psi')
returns 40 psi
